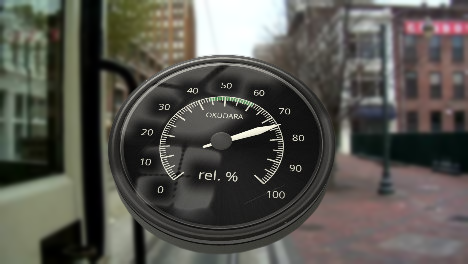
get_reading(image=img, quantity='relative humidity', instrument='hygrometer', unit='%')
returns 75 %
